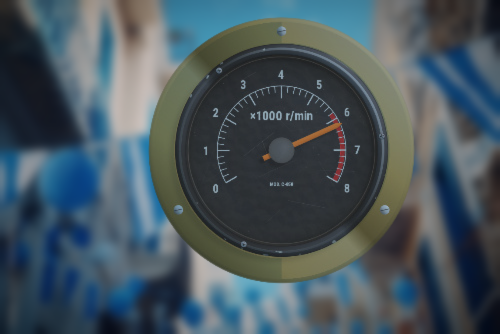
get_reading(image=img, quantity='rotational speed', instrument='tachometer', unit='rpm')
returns 6200 rpm
